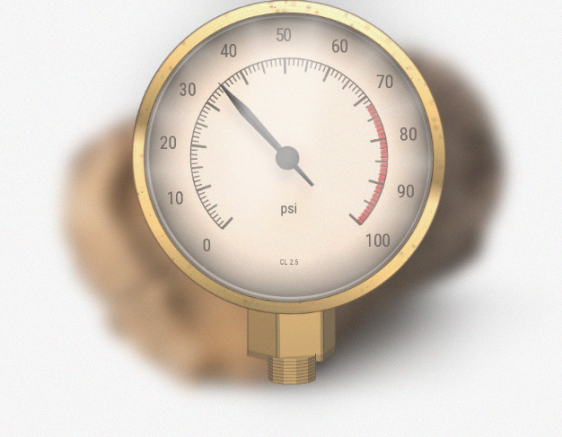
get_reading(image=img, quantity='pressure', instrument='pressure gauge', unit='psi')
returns 35 psi
